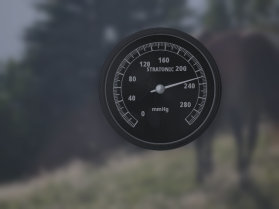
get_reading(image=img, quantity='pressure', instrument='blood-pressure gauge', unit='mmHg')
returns 230 mmHg
